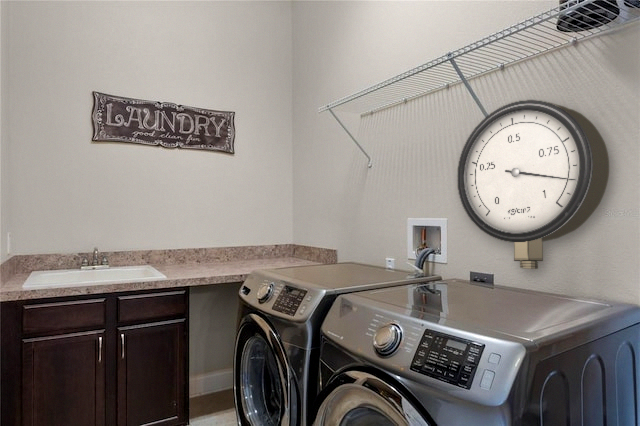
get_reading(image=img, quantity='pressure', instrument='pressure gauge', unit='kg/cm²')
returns 0.9 kg/cm²
